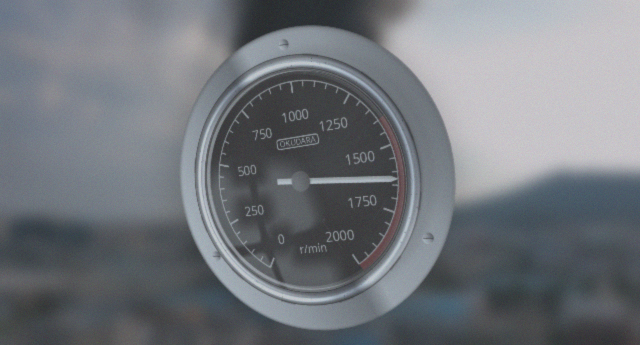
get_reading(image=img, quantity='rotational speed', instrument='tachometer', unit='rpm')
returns 1625 rpm
